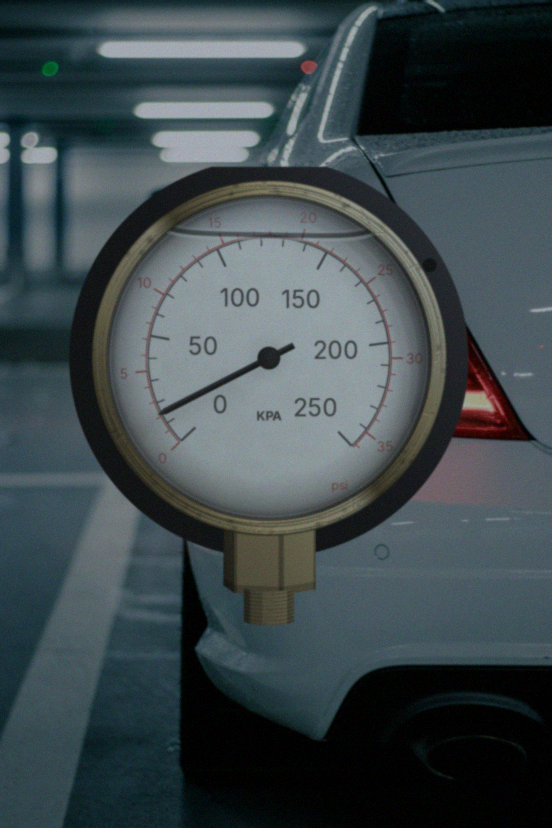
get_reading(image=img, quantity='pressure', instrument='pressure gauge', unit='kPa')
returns 15 kPa
